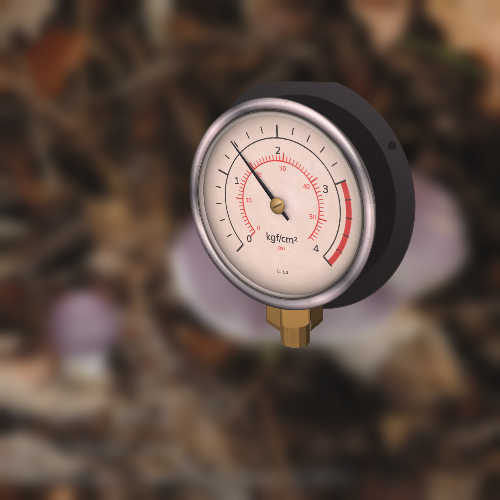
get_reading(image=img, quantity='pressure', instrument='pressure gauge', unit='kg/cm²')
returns 1.4 kg/cm²
